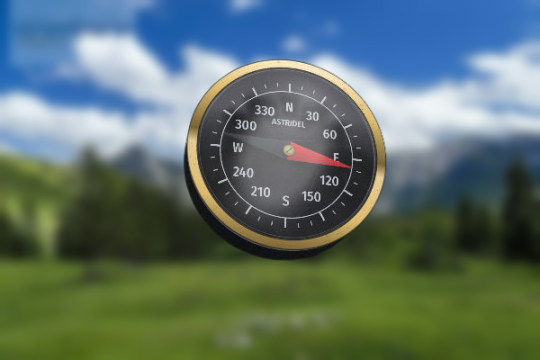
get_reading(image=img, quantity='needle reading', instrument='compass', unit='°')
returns 100 °
